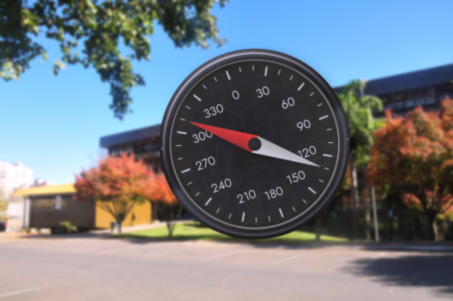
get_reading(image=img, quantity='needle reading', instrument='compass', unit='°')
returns 310 °
